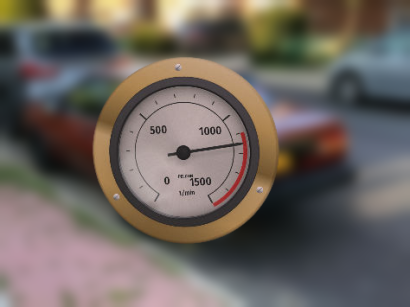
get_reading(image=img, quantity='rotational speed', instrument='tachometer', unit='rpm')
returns 1150 rpm
